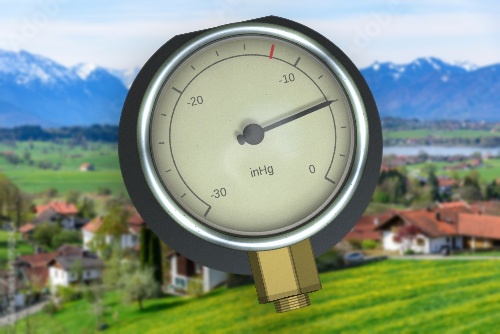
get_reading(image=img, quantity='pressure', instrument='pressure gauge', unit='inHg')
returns -6 inHg
